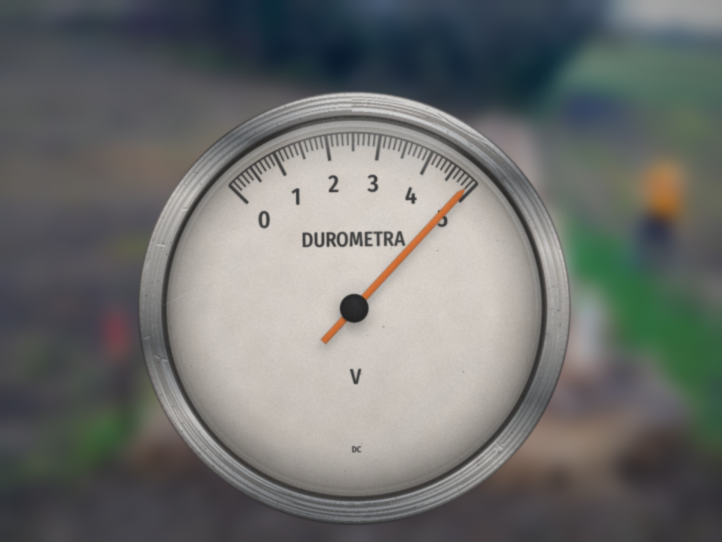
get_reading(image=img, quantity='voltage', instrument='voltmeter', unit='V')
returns 4.9 V
